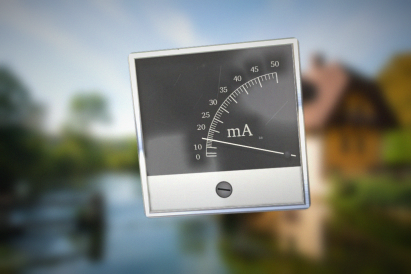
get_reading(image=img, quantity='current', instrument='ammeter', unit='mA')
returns 15 mA
